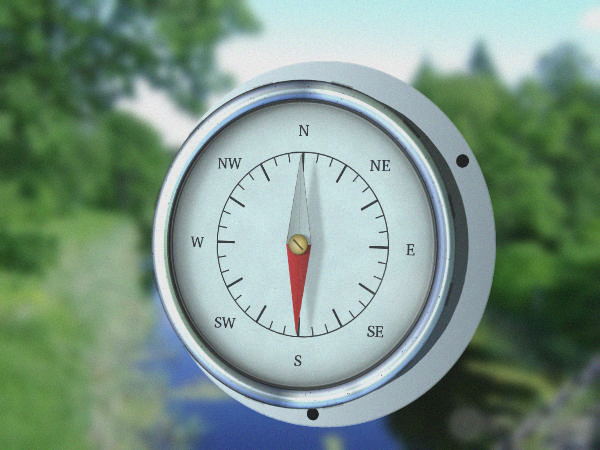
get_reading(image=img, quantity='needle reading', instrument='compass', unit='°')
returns 180 °
